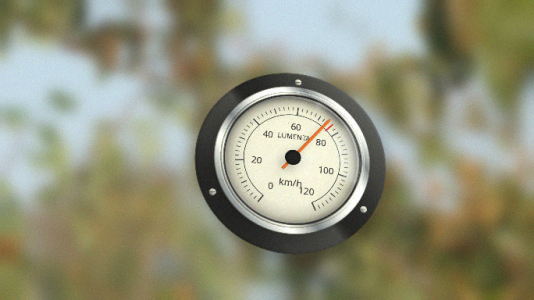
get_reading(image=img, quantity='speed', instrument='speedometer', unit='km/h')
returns 74 km/h
